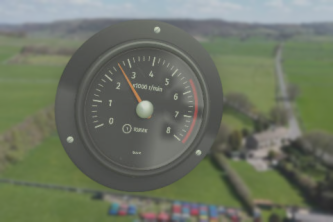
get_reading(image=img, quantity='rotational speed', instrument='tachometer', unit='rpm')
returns 2600 rpm
